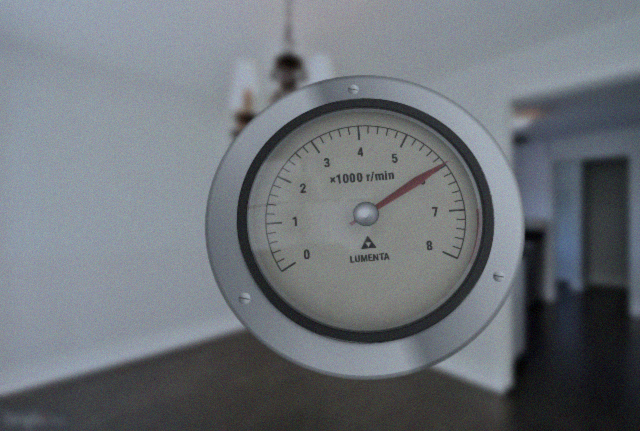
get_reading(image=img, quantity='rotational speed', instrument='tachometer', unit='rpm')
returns 6000 rpm
